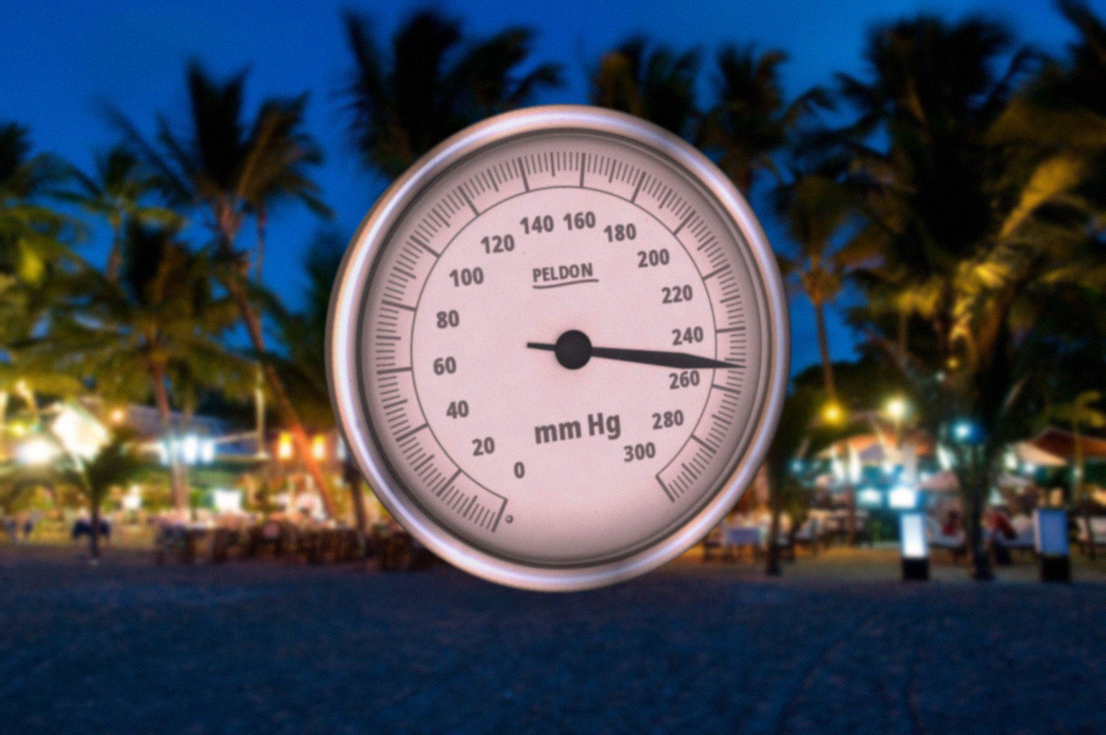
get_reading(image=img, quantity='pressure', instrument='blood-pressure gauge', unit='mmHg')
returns 252 mmHg
